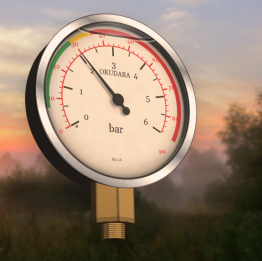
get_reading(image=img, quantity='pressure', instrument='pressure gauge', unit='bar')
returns 2 bar
